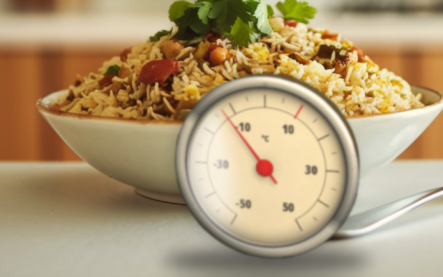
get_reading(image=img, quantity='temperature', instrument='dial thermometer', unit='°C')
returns -12.5 °C
